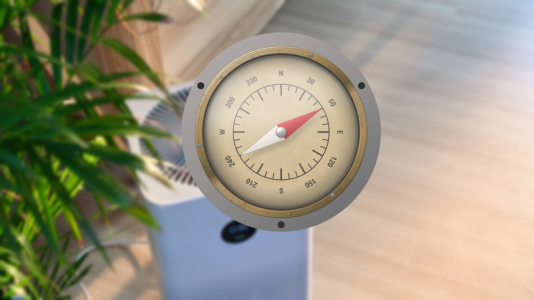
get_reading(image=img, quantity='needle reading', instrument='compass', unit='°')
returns 60 °
